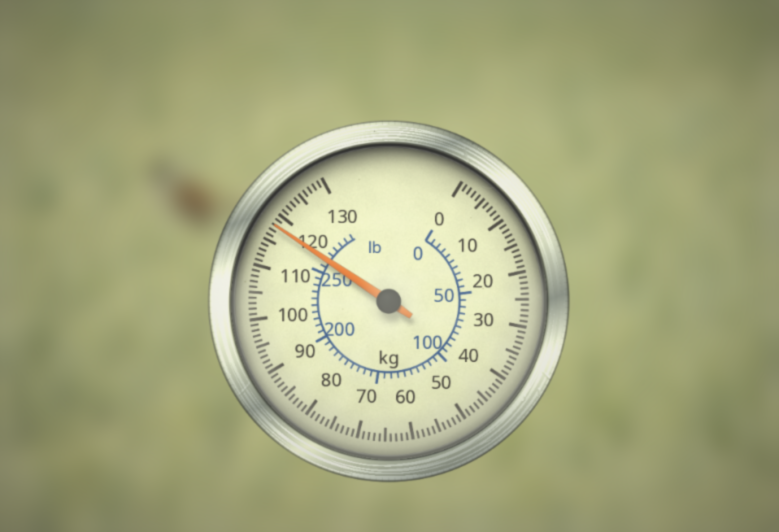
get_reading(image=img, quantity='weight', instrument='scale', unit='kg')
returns 118 kg
